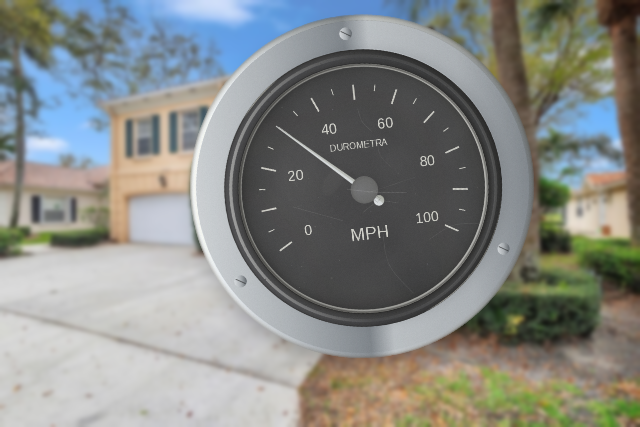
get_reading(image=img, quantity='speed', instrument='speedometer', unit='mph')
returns 30 mph
